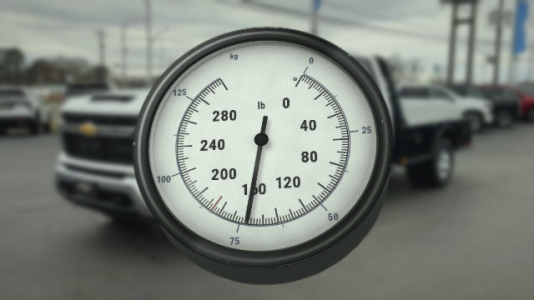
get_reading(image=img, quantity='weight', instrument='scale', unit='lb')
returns 160 lb
